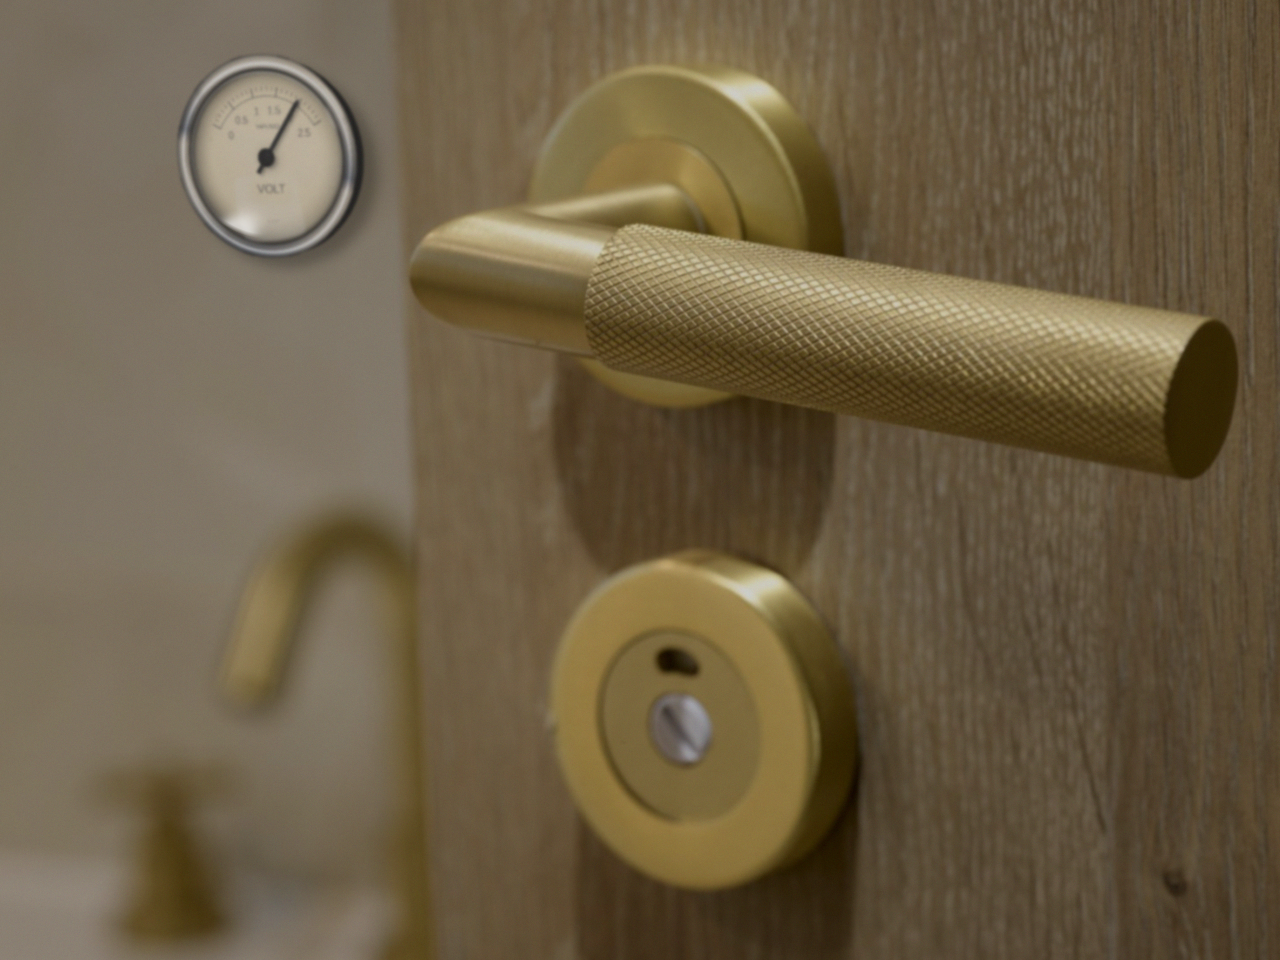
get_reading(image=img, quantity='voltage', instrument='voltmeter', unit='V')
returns 2 V
